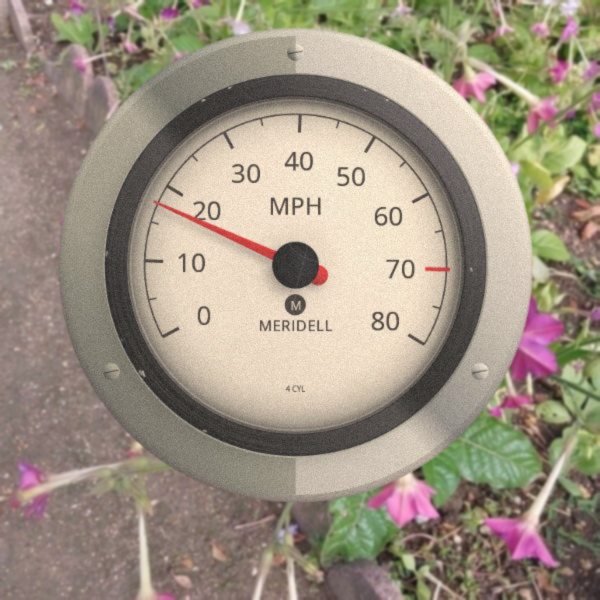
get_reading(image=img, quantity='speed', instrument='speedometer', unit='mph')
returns 17.5 mph
